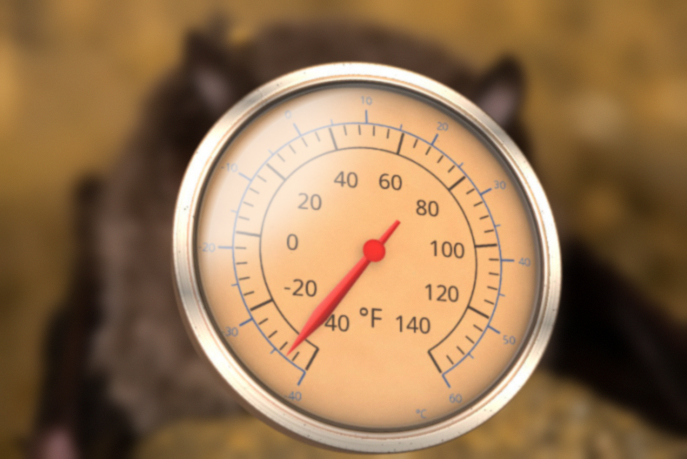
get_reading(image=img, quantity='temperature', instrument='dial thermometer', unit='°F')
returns -34 °F
